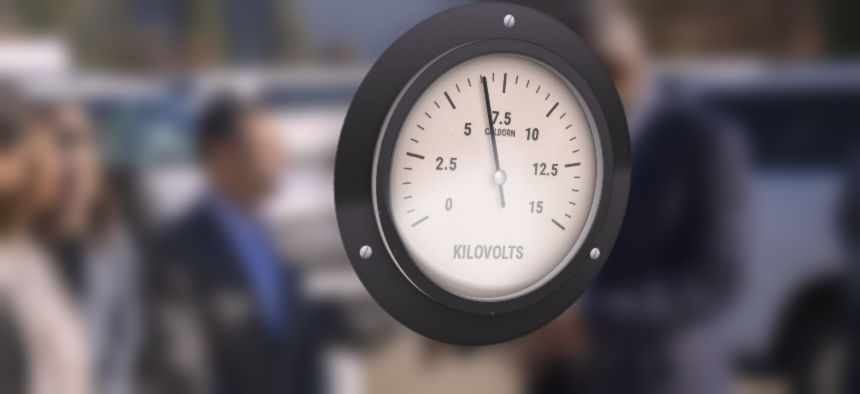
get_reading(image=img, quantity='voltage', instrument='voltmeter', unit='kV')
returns 6.5 kV
